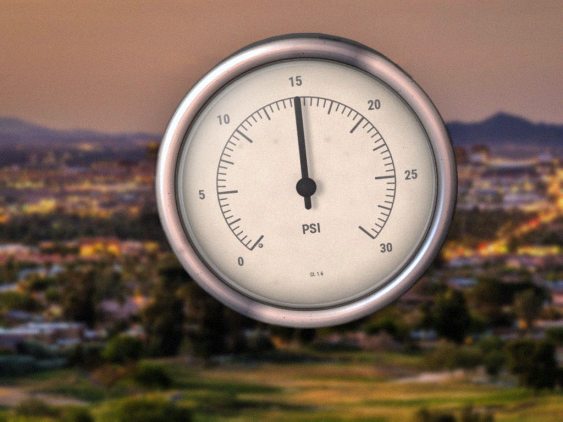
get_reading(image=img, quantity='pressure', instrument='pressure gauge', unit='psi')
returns 15 psi
